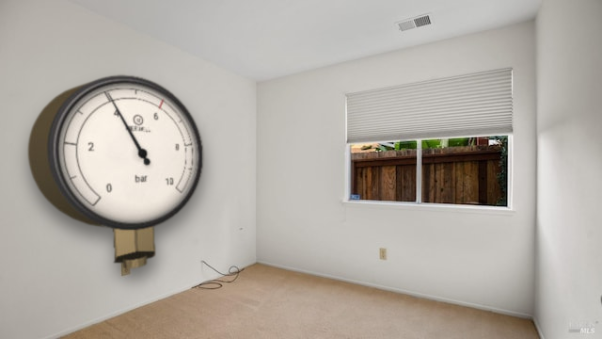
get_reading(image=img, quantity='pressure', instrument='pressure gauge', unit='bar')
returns 4 bar
